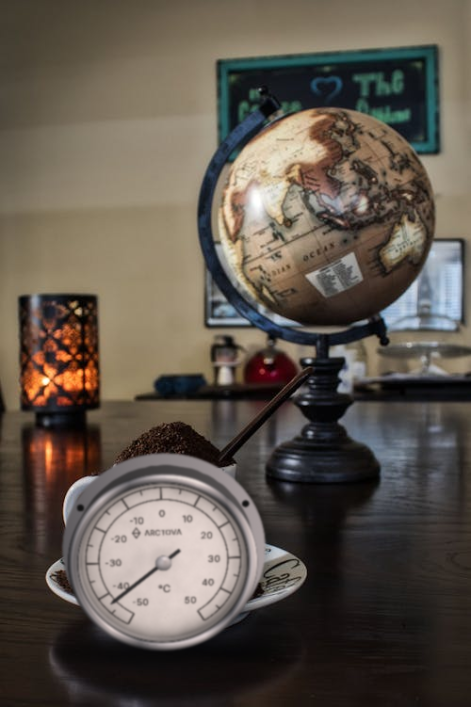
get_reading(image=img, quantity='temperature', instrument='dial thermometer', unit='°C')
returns -42.5 °C
